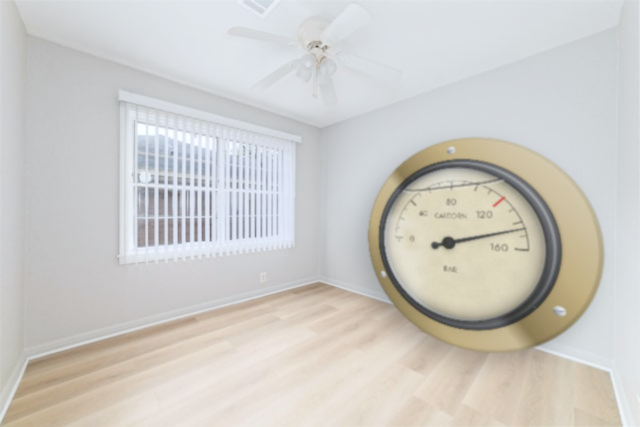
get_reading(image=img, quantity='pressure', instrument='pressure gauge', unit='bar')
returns 145 bar
